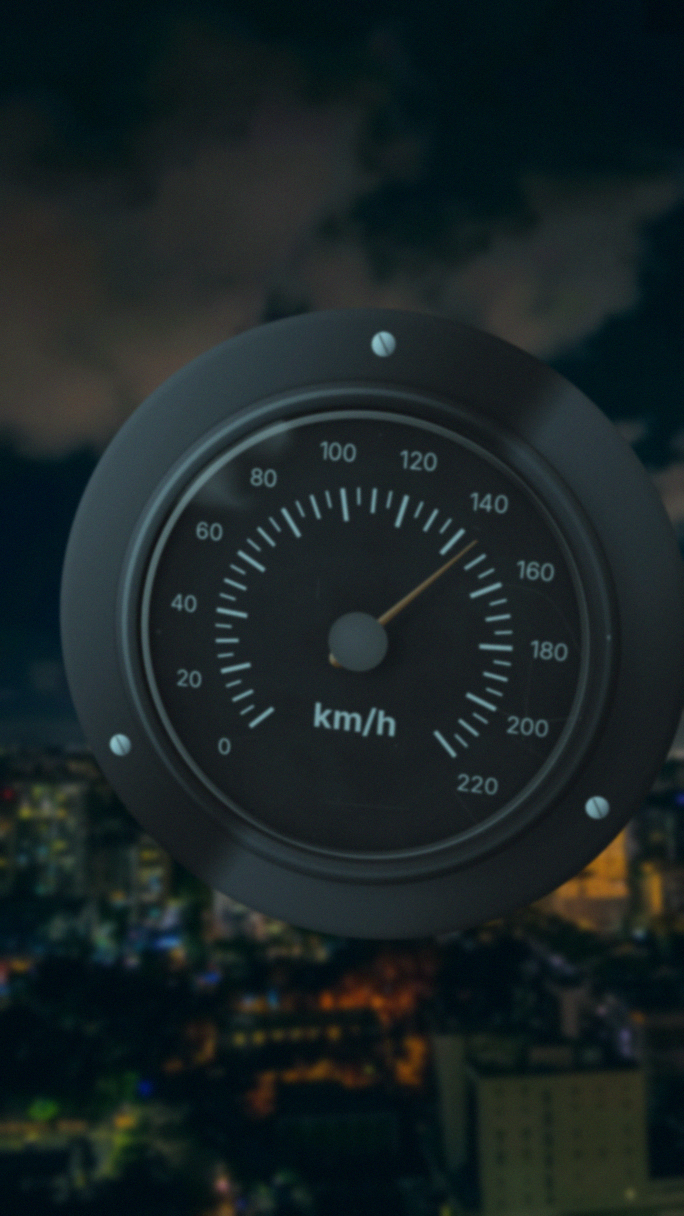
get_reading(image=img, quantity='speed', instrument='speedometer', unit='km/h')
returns 145 km/h
